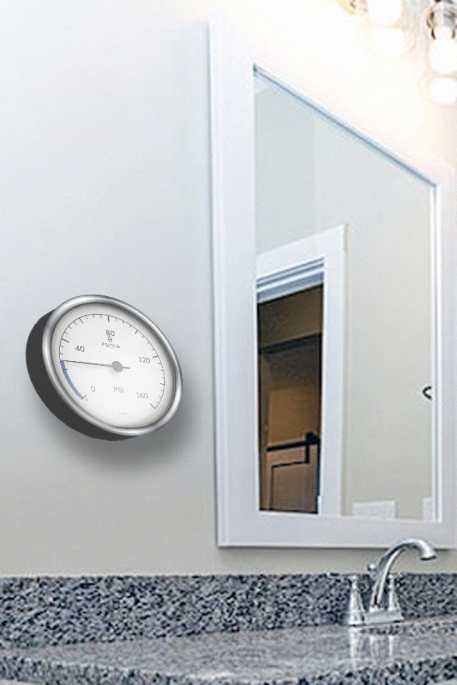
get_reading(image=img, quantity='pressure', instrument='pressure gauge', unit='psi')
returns 25 psi
